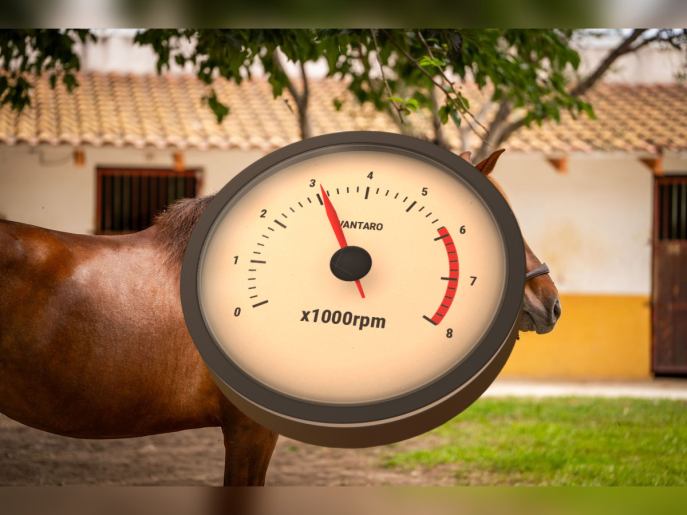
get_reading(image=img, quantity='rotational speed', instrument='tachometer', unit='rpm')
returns 3100 rpm
